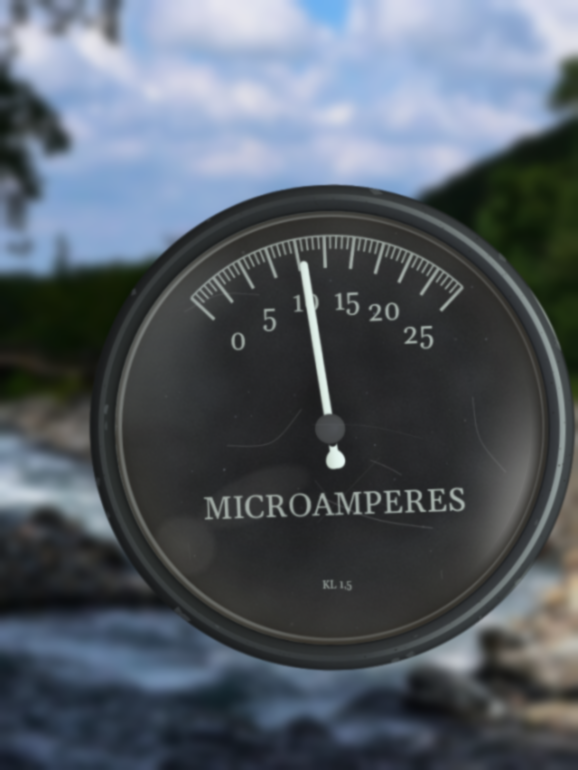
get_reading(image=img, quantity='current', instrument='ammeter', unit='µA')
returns 10.5 µA
